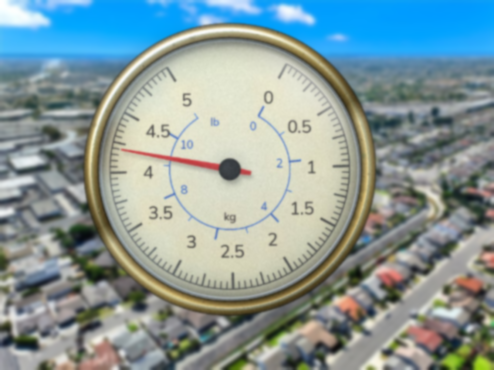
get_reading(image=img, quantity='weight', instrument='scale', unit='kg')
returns 4.2 kg
